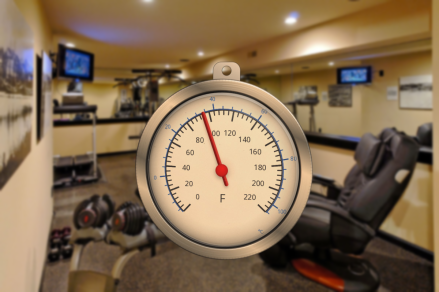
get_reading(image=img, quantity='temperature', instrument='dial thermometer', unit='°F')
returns 96 °F
